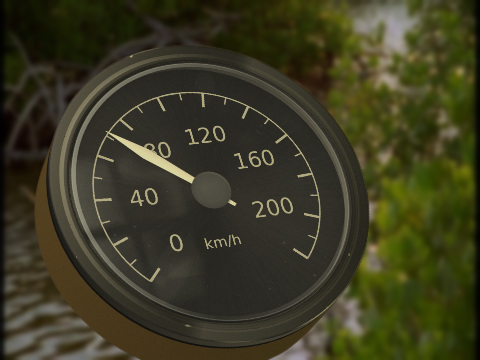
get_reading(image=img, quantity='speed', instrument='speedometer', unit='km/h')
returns 70 km/h
